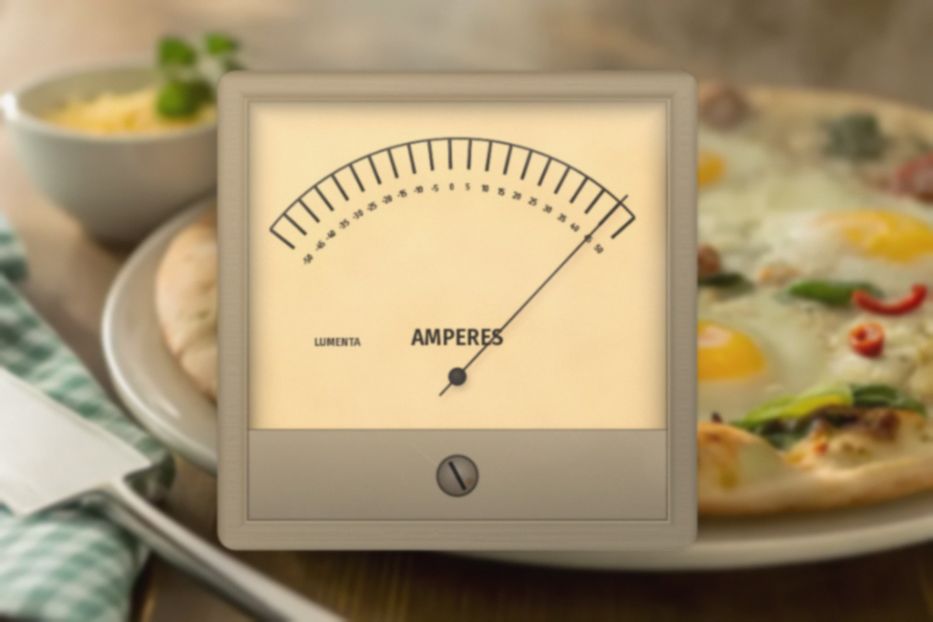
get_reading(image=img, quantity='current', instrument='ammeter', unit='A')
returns 45 A
